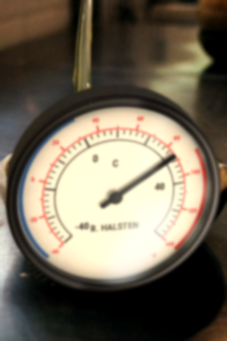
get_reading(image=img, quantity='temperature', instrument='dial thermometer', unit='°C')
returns 30 °C
